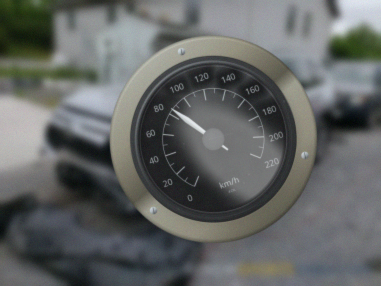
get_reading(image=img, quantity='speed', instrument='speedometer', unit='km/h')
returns 85 km/h
